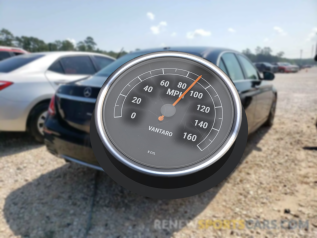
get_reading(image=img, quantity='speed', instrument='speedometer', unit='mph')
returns 90 mph
